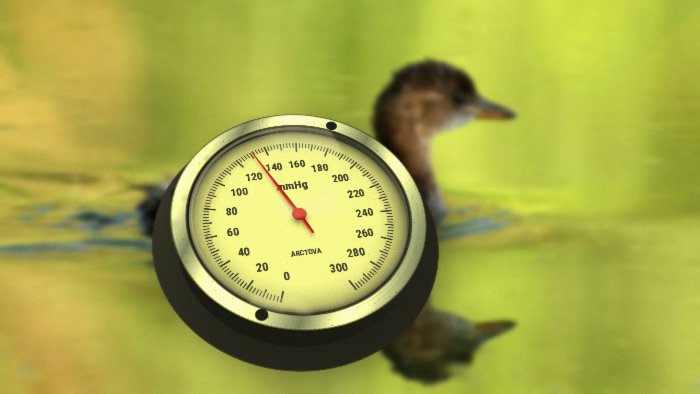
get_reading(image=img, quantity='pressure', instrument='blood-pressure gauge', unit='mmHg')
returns 130 mmHg
